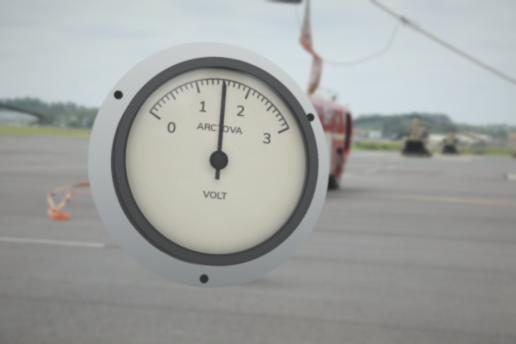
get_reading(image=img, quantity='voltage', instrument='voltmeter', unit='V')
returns 1.5 V
